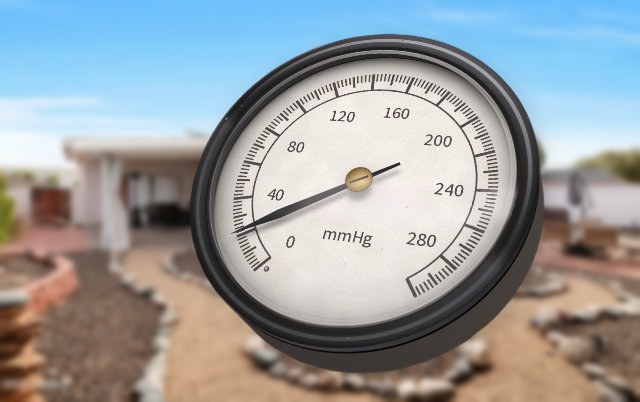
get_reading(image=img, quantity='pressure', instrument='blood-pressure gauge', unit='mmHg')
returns 20 mmHg
